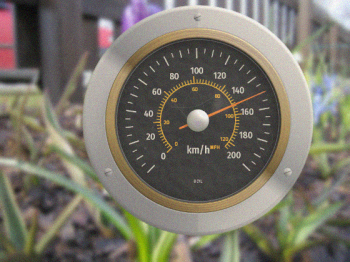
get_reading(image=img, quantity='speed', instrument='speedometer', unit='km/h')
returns 150 km/h
